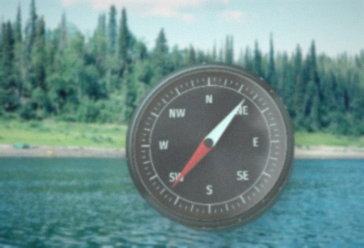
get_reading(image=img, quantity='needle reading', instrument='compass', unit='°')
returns 220 °
